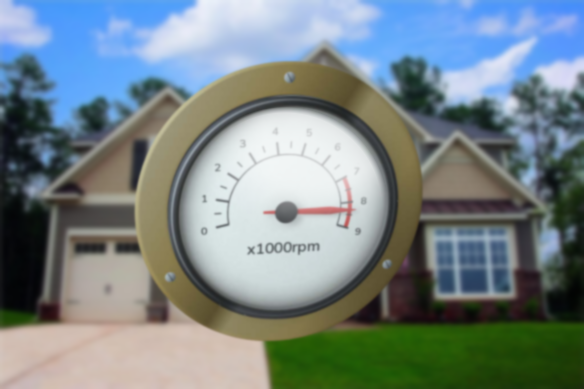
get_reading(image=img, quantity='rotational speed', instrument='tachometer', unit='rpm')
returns 8250 rpm
